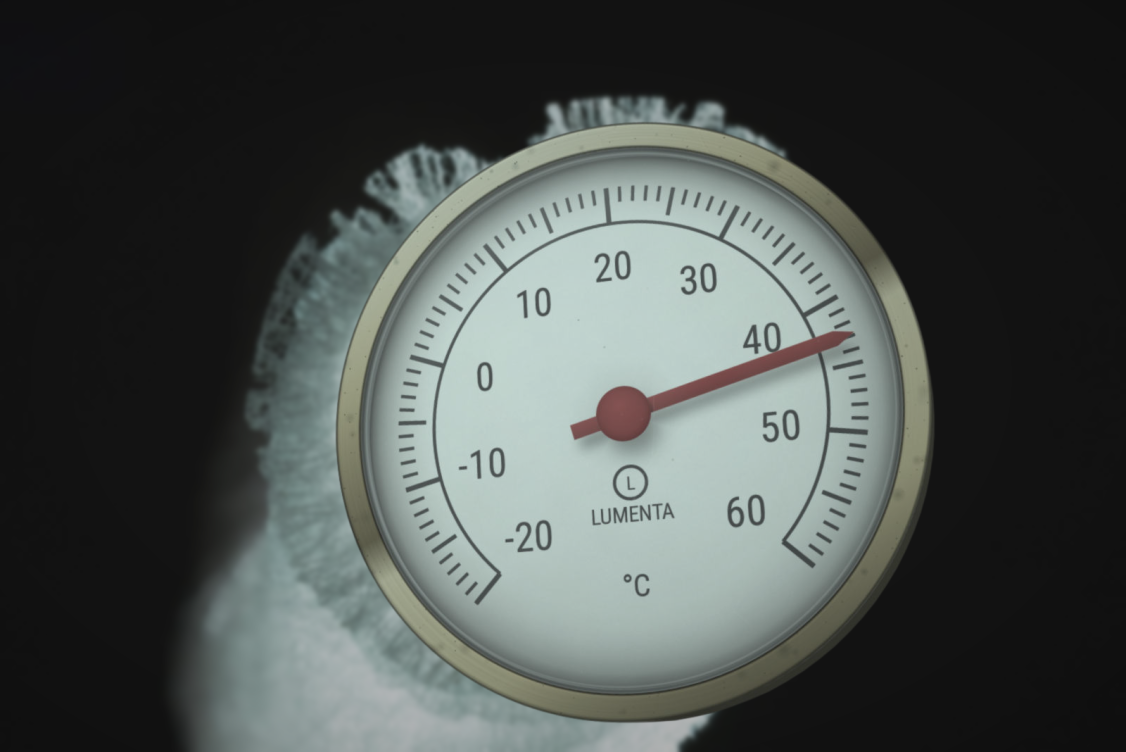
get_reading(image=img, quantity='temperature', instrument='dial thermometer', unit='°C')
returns 43 °C
